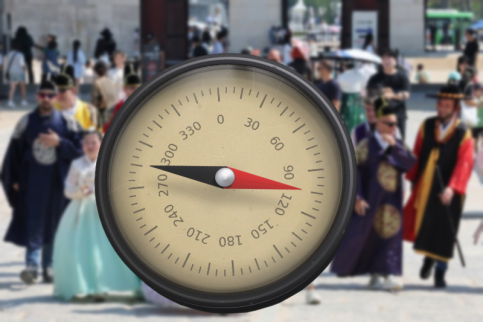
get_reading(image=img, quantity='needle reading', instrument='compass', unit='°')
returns 105 °
